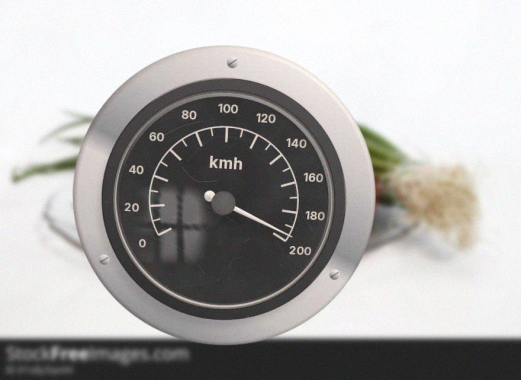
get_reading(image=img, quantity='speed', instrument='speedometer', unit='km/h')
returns 195 km/h
